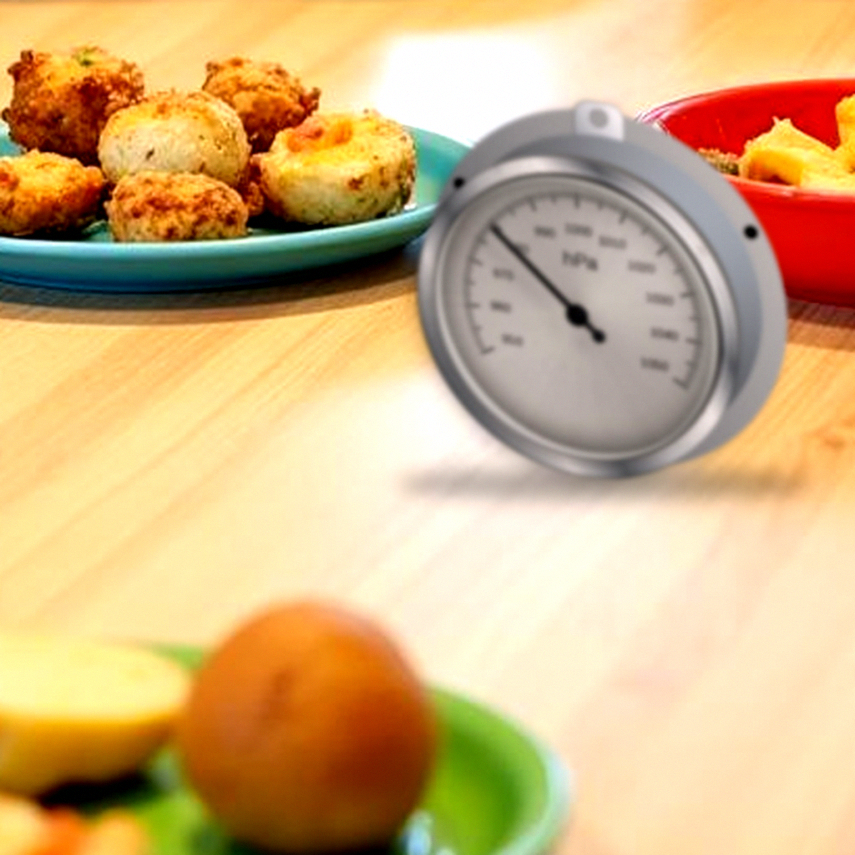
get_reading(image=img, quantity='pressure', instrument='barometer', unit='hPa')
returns 980 hPa
